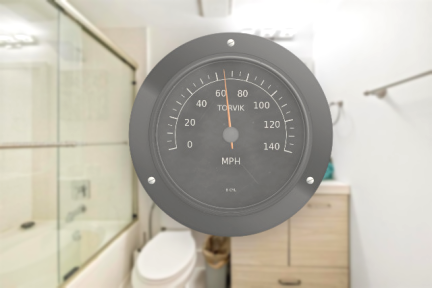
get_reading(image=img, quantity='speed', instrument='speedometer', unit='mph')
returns 65 mph
